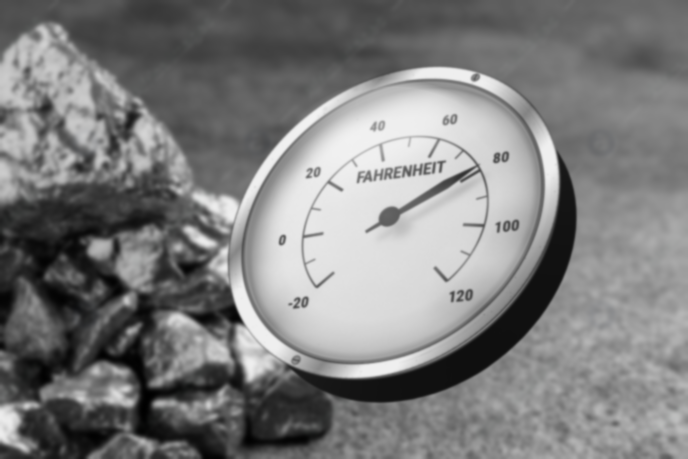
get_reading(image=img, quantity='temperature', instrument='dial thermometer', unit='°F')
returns 80 °F
